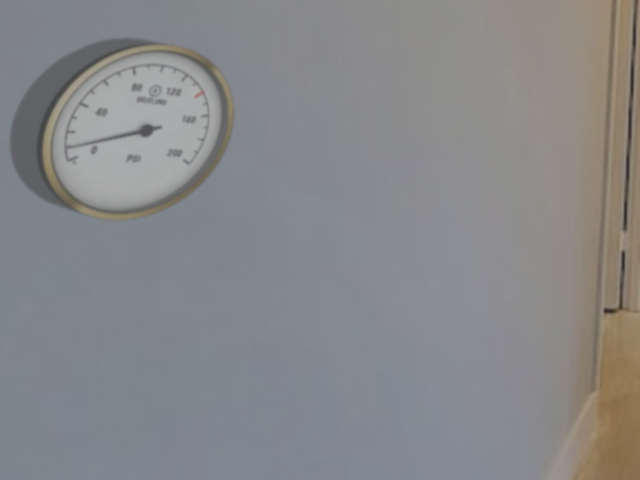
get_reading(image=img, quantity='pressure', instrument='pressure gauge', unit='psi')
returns 10 psi
